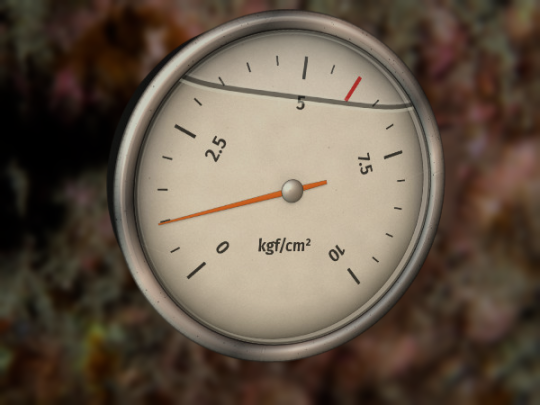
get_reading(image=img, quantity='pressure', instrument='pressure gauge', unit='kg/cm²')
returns 1 kg/cm²
